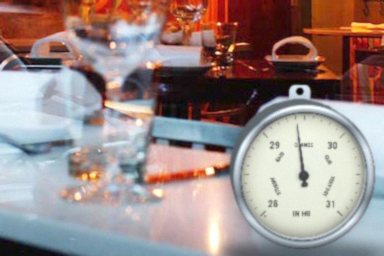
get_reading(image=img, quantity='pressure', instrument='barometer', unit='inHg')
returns 29.4 inHg
